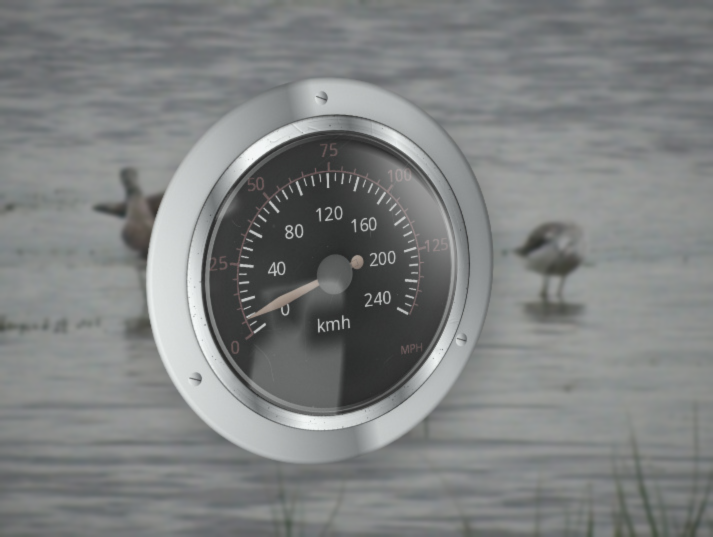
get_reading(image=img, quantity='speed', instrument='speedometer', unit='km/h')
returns 10 km/h
